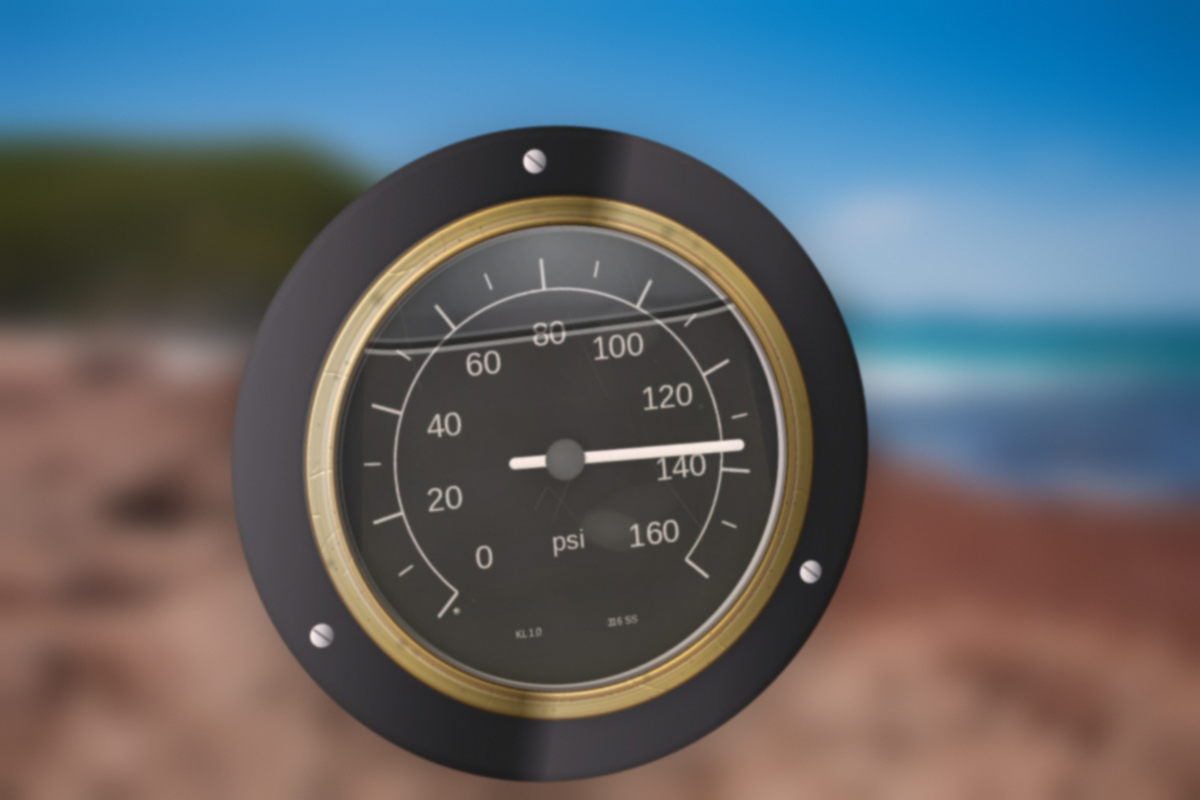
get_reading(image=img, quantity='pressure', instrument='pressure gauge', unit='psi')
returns 135 psi
